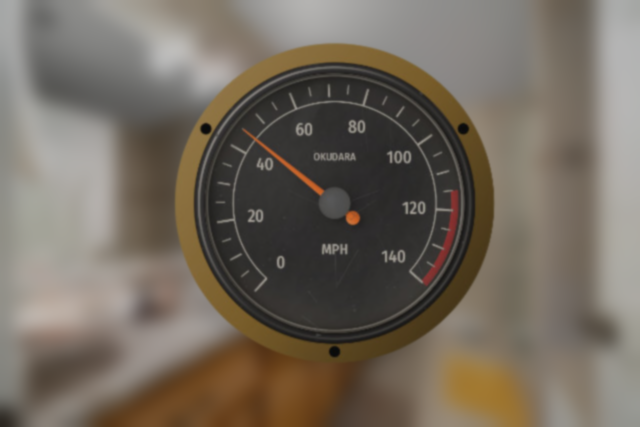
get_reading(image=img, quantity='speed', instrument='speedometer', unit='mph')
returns 45 mph
